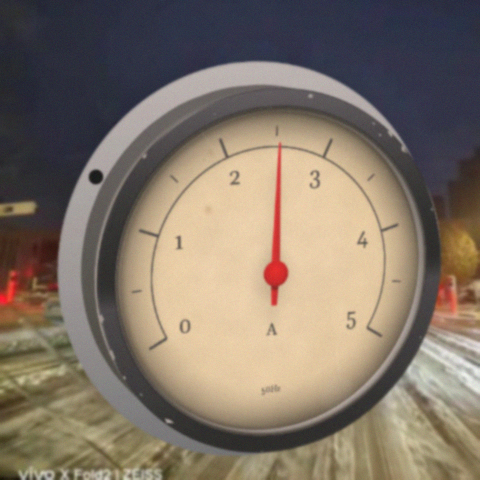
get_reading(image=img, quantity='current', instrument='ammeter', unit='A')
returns 2.5 A
